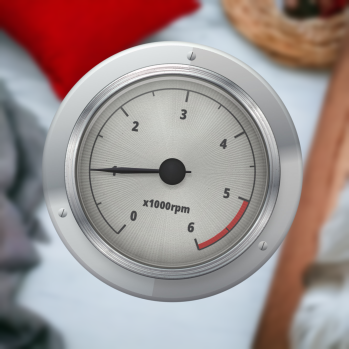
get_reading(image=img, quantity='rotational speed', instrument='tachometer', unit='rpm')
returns 1000 rpm
